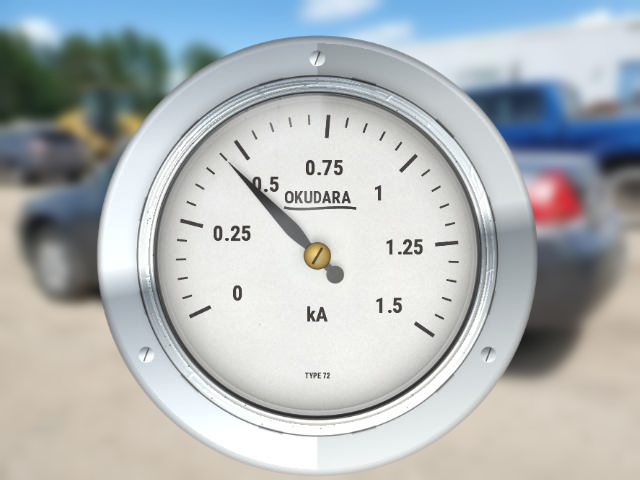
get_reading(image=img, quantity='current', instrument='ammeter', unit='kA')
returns 0.45 kA
